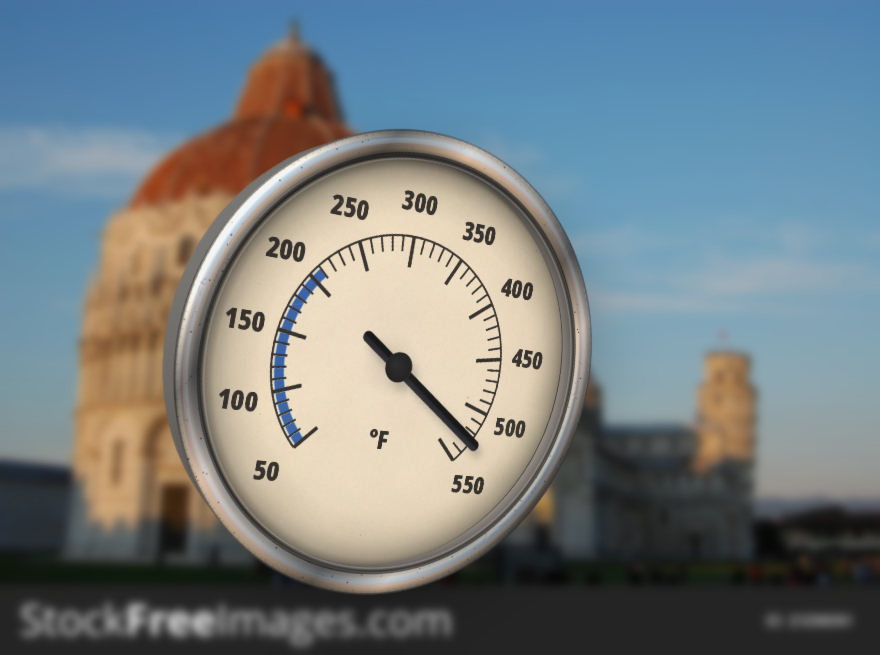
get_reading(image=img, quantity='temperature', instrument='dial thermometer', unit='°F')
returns 530 °F
